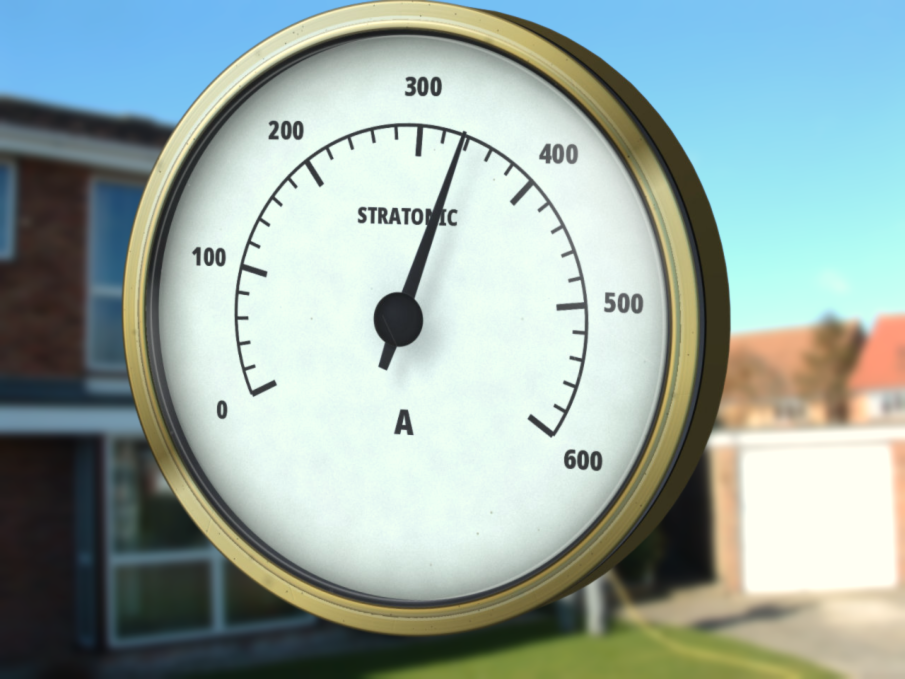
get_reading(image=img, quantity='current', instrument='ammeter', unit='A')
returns 340 A
